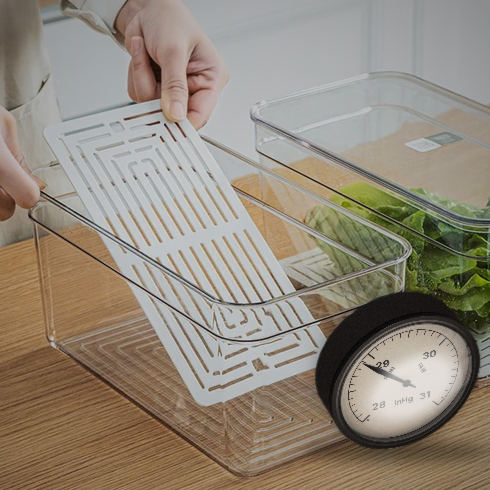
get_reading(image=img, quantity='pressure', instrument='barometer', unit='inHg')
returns 28.9 inHg
